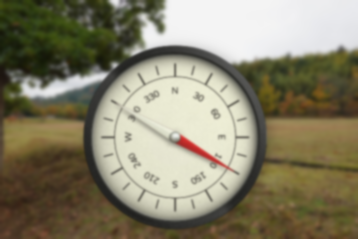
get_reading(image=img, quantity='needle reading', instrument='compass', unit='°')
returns 120 °
